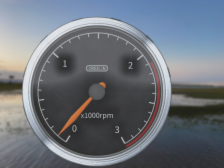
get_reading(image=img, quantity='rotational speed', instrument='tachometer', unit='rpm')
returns 100 rpm
